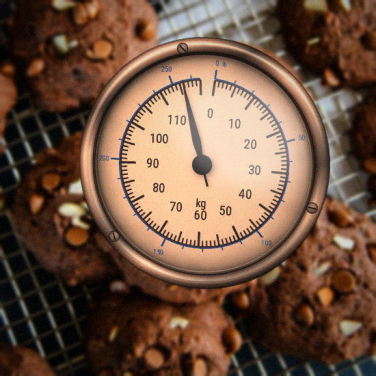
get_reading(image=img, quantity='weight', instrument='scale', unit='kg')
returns 116 kg
